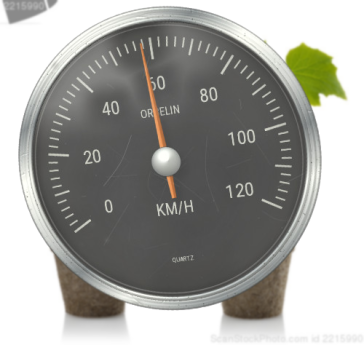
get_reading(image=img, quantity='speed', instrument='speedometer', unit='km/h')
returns 58 km/h
